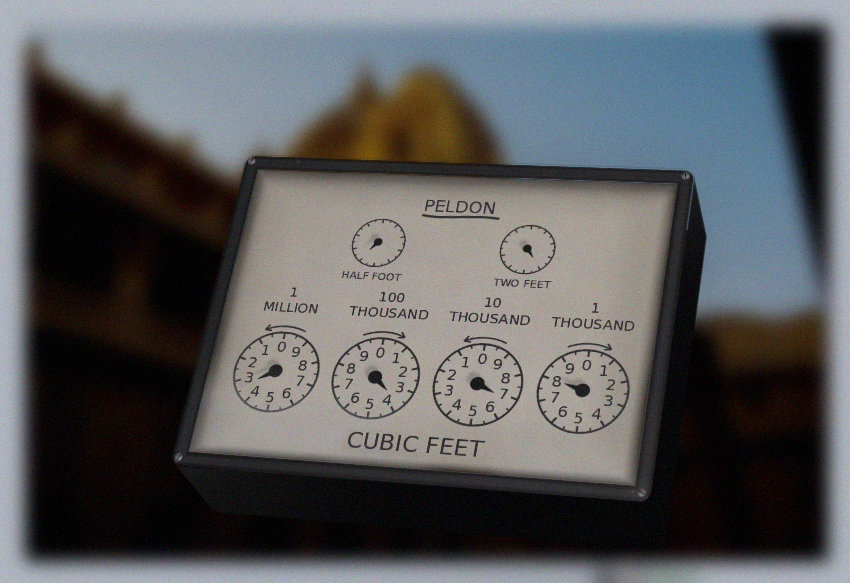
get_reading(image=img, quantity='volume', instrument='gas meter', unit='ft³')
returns 336800 ft³
